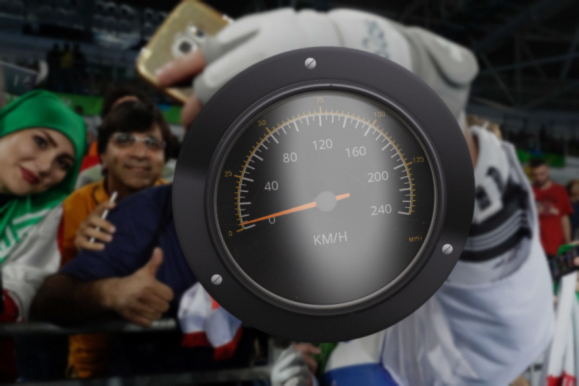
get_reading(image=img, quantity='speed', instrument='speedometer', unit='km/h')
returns 5 km/h
